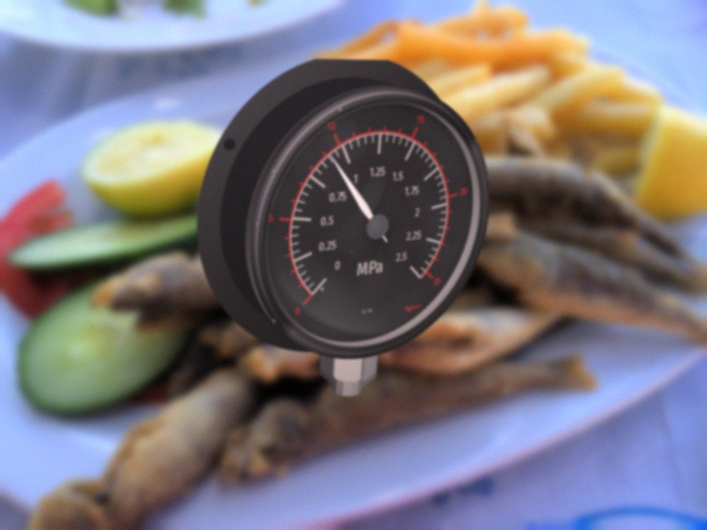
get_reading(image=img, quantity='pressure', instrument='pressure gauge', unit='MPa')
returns 0.9 MPa
